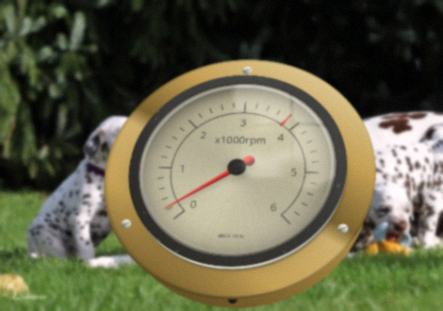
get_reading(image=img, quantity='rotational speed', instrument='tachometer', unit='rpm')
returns 200 rpm
